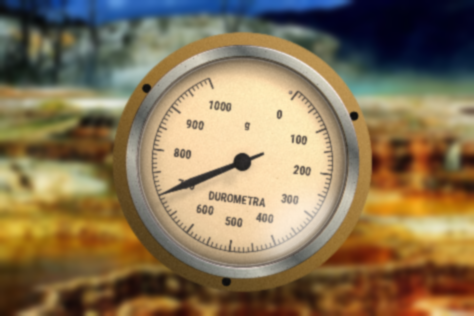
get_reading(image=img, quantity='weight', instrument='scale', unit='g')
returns 700 g
